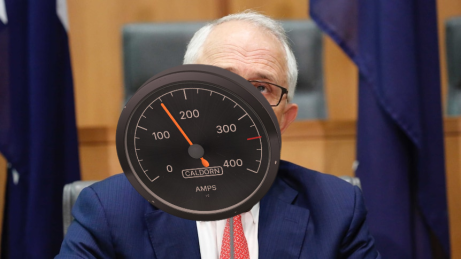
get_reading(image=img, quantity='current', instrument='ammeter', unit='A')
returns 160 A
